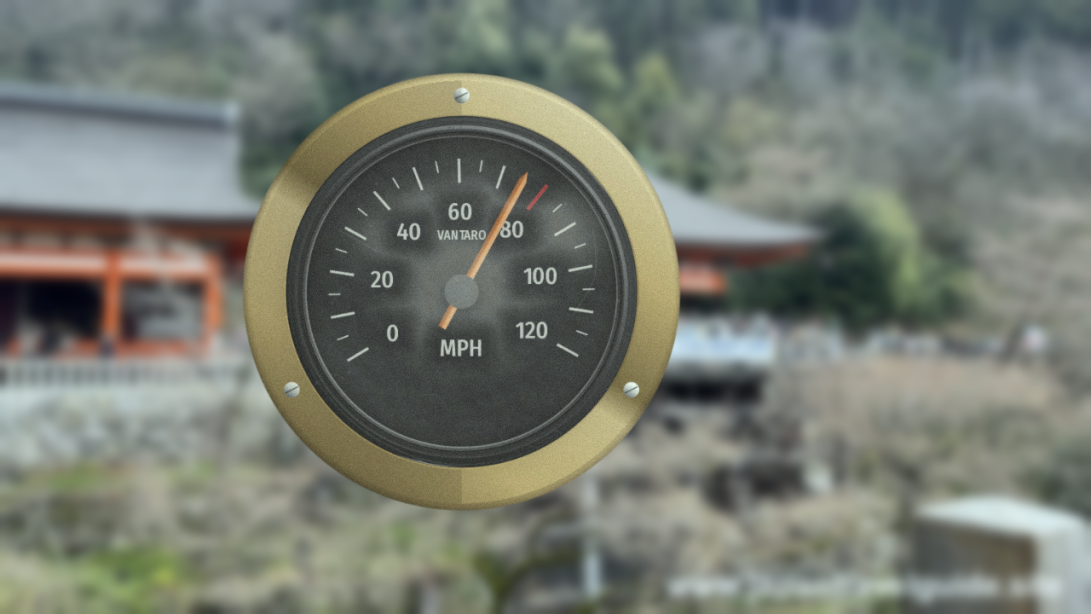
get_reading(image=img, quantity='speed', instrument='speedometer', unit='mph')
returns 75 mph
